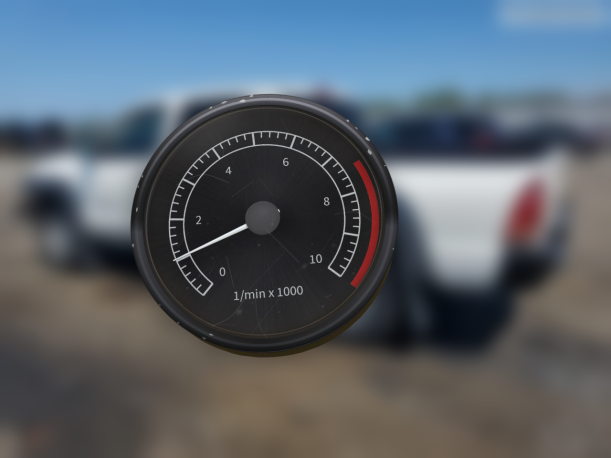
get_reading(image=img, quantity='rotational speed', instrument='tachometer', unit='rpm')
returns 1000 rpm
